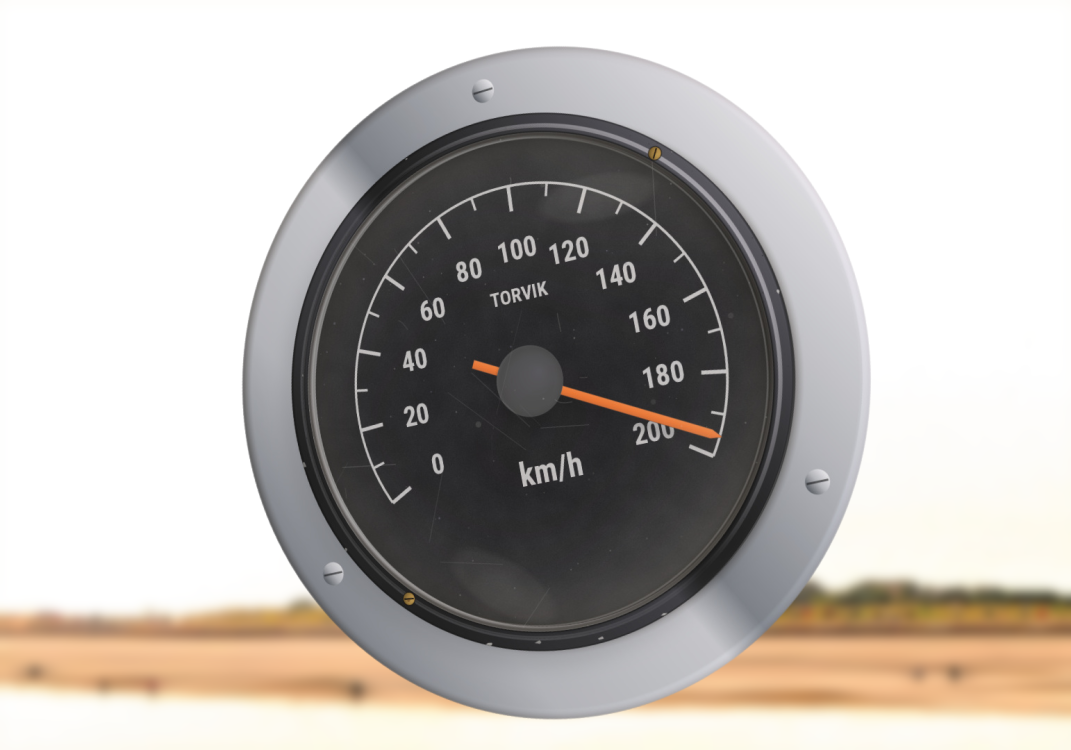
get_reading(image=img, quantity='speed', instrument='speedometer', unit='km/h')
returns 195 km/h
